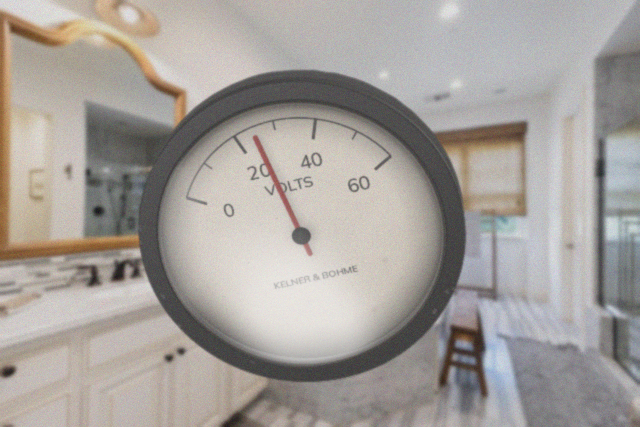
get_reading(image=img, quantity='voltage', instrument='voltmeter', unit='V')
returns 25 V
